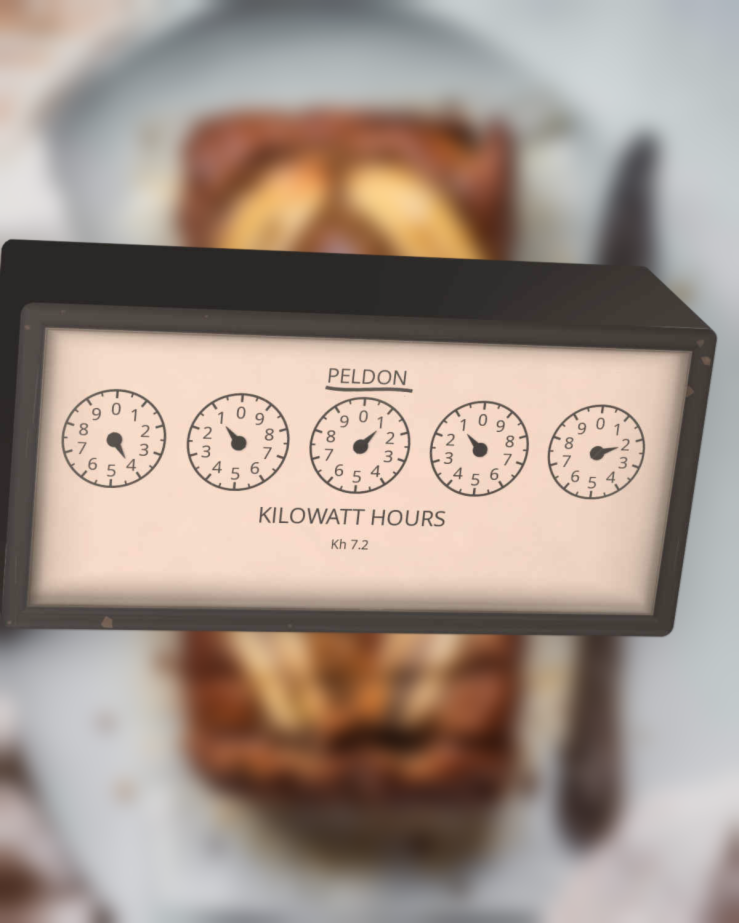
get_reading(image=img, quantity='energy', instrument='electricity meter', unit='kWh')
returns 41112 kWh
